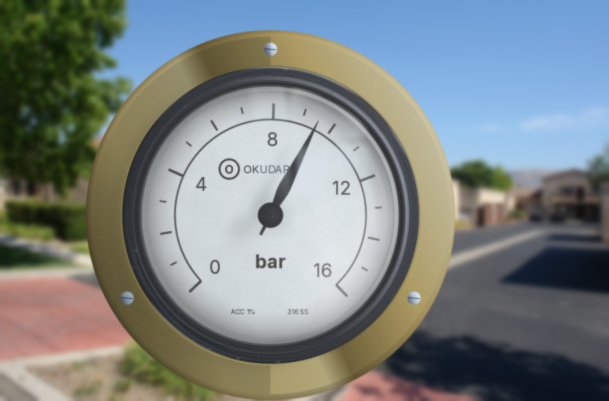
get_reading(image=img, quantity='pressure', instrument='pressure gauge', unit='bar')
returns 9.5 bar
